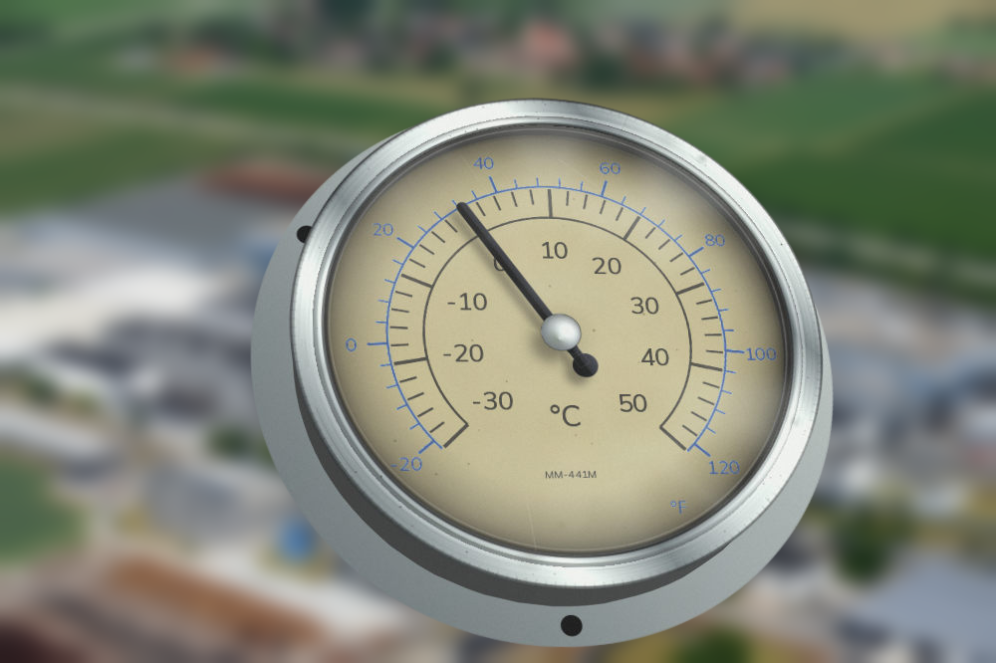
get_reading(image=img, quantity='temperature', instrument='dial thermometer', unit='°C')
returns 0 °C
